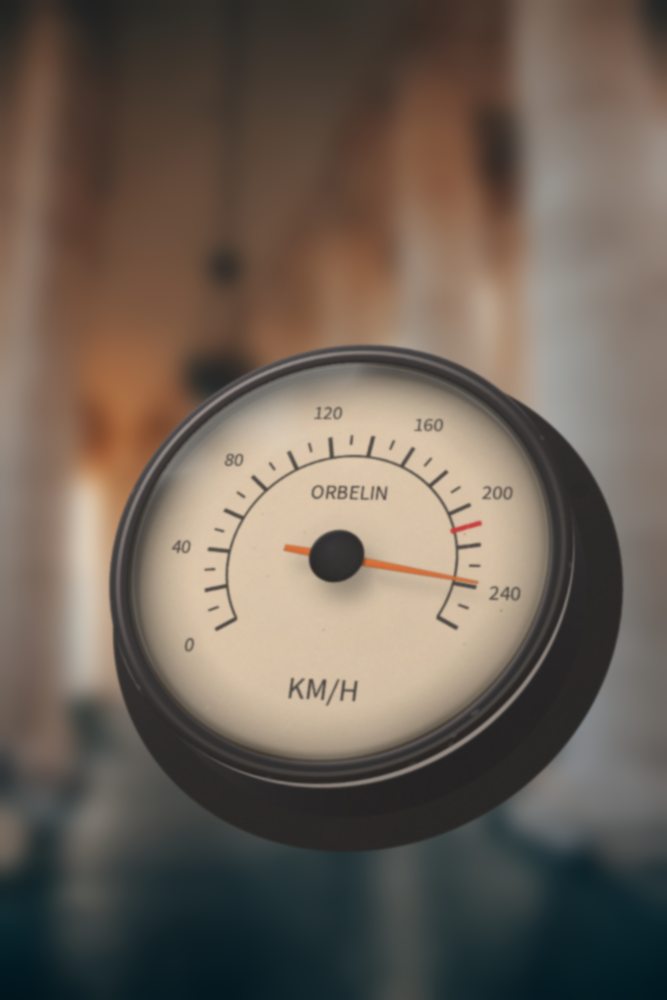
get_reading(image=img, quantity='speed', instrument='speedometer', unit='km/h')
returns 240 km/h
